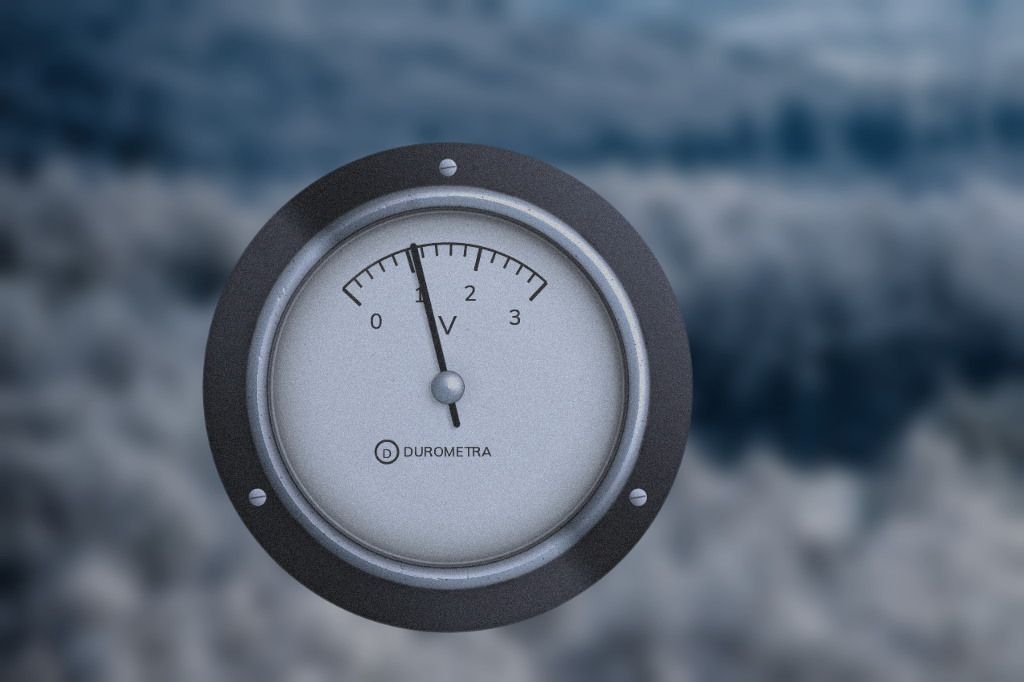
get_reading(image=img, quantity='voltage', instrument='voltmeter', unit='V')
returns 1.1 V
